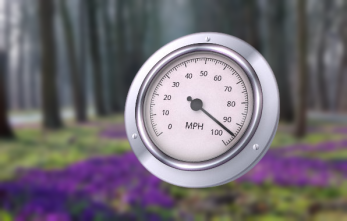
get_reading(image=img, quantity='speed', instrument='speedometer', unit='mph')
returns 95 mph
